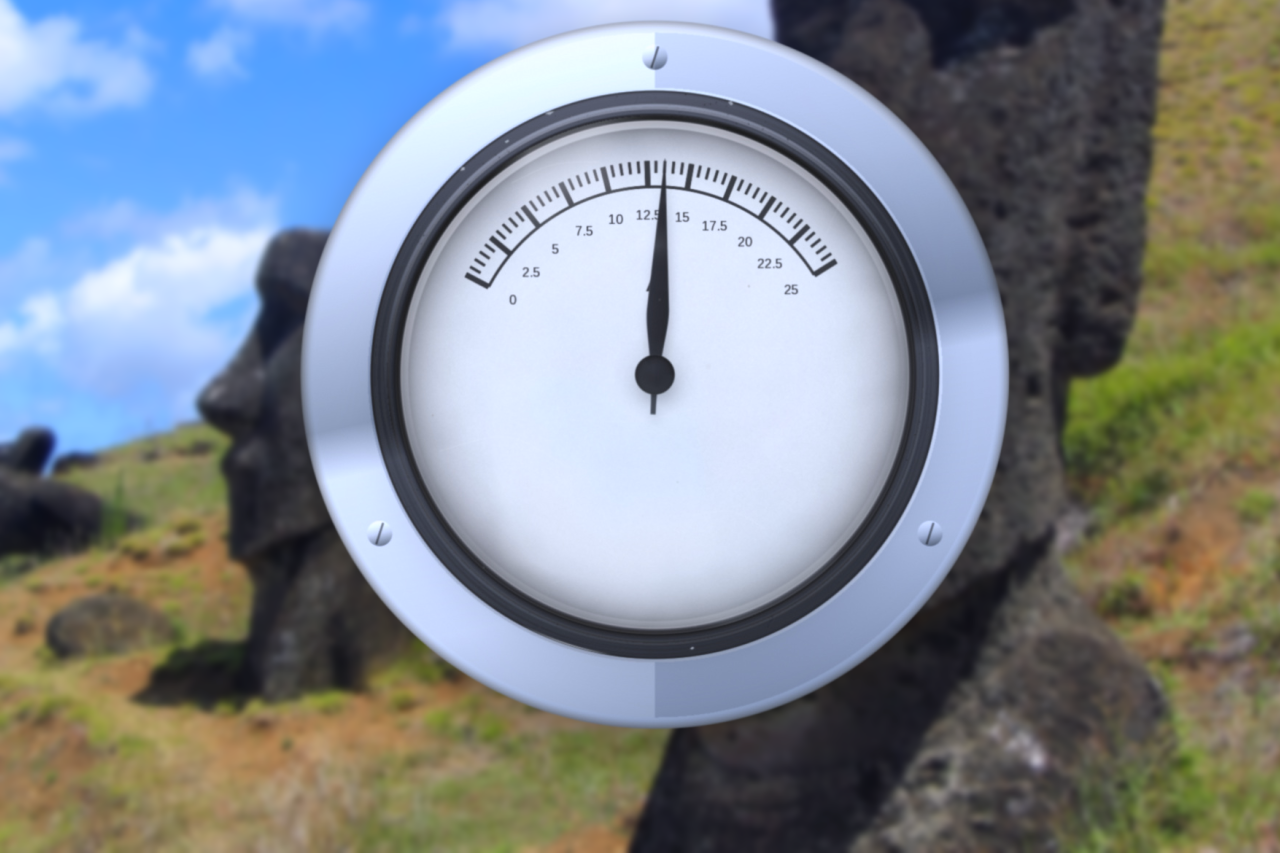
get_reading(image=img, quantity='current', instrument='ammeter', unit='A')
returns 13.5 A
